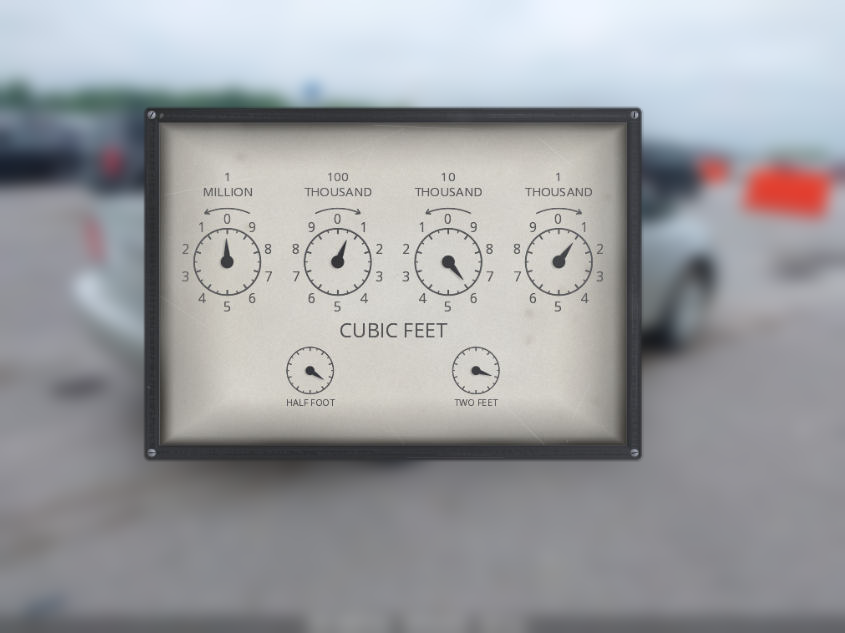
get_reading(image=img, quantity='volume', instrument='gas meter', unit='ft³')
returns 6100 ft³
